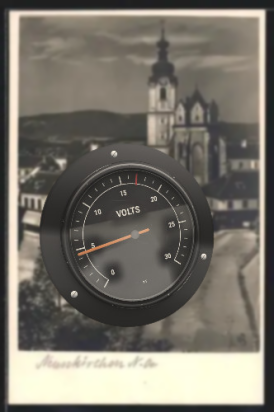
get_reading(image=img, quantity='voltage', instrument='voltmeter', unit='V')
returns 4.5 V
